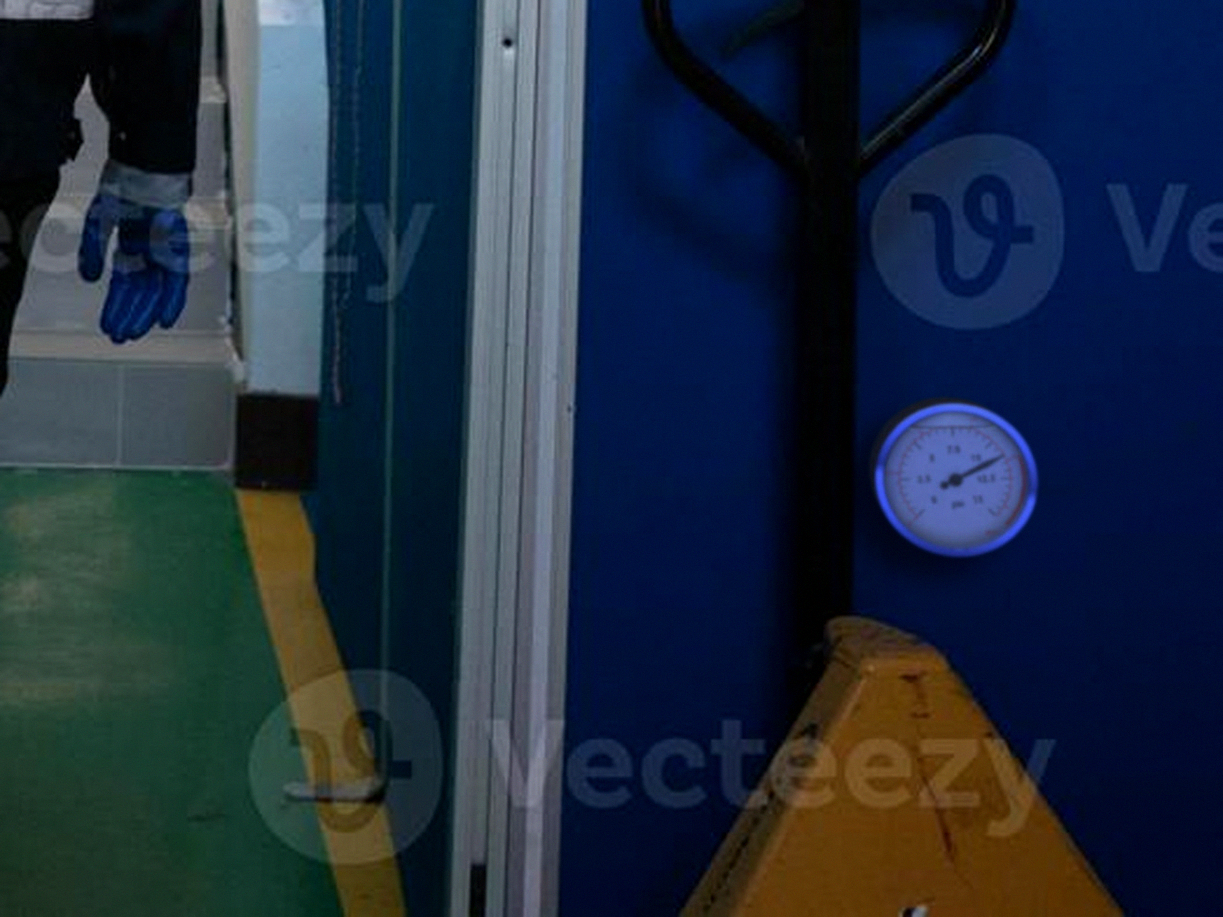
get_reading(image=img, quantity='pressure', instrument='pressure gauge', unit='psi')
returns 11 psi
